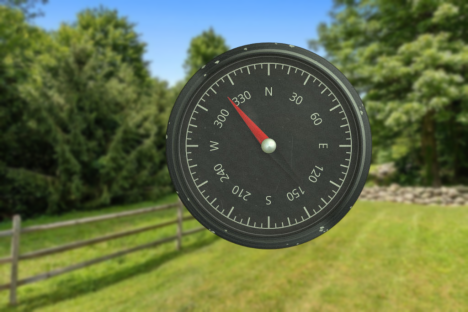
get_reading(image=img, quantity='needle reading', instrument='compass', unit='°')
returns 320 °
